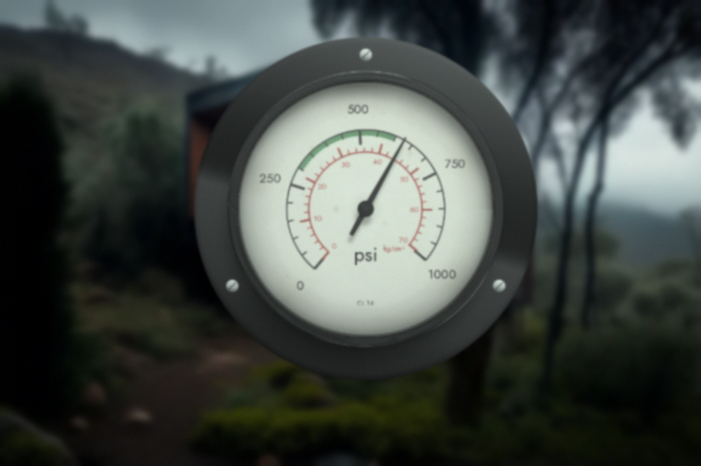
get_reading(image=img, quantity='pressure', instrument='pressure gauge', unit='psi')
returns 625 psi
